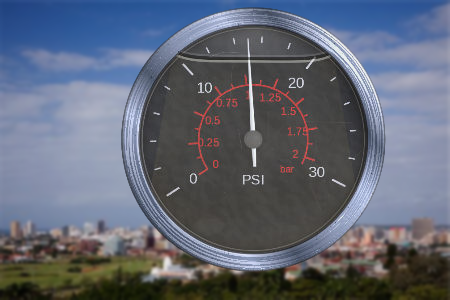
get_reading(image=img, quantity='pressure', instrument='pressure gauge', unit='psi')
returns 15 psi
